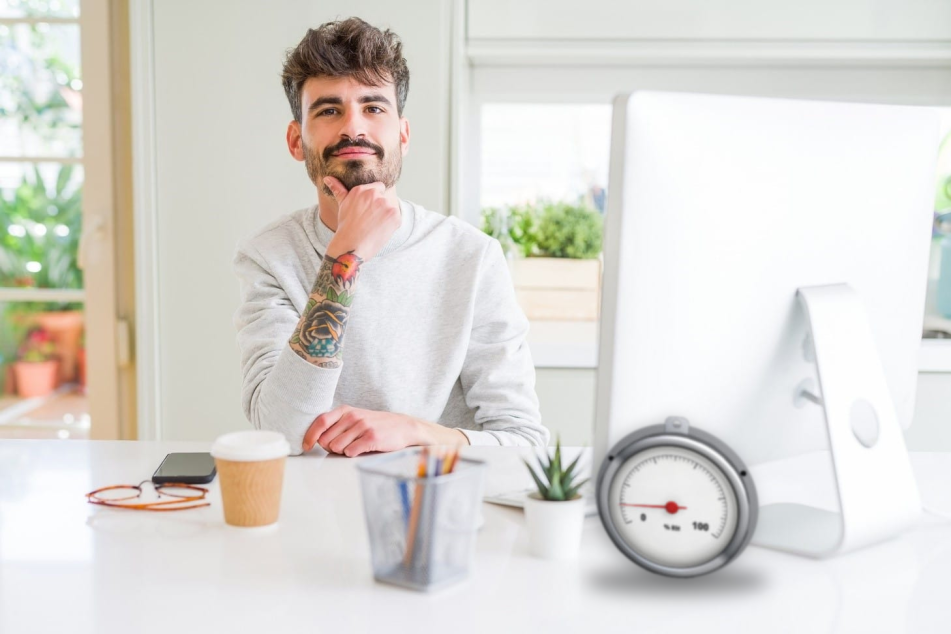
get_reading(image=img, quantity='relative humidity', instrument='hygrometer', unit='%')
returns 10 %
